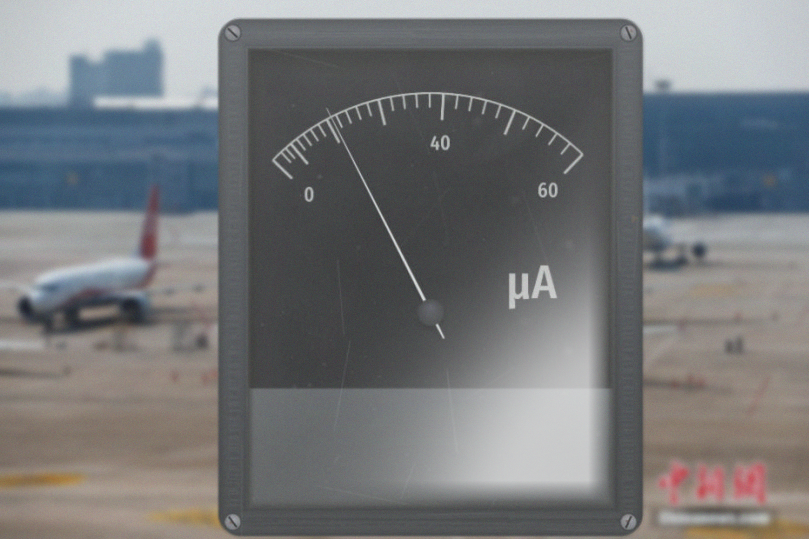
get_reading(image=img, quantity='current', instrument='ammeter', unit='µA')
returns 21 µA
